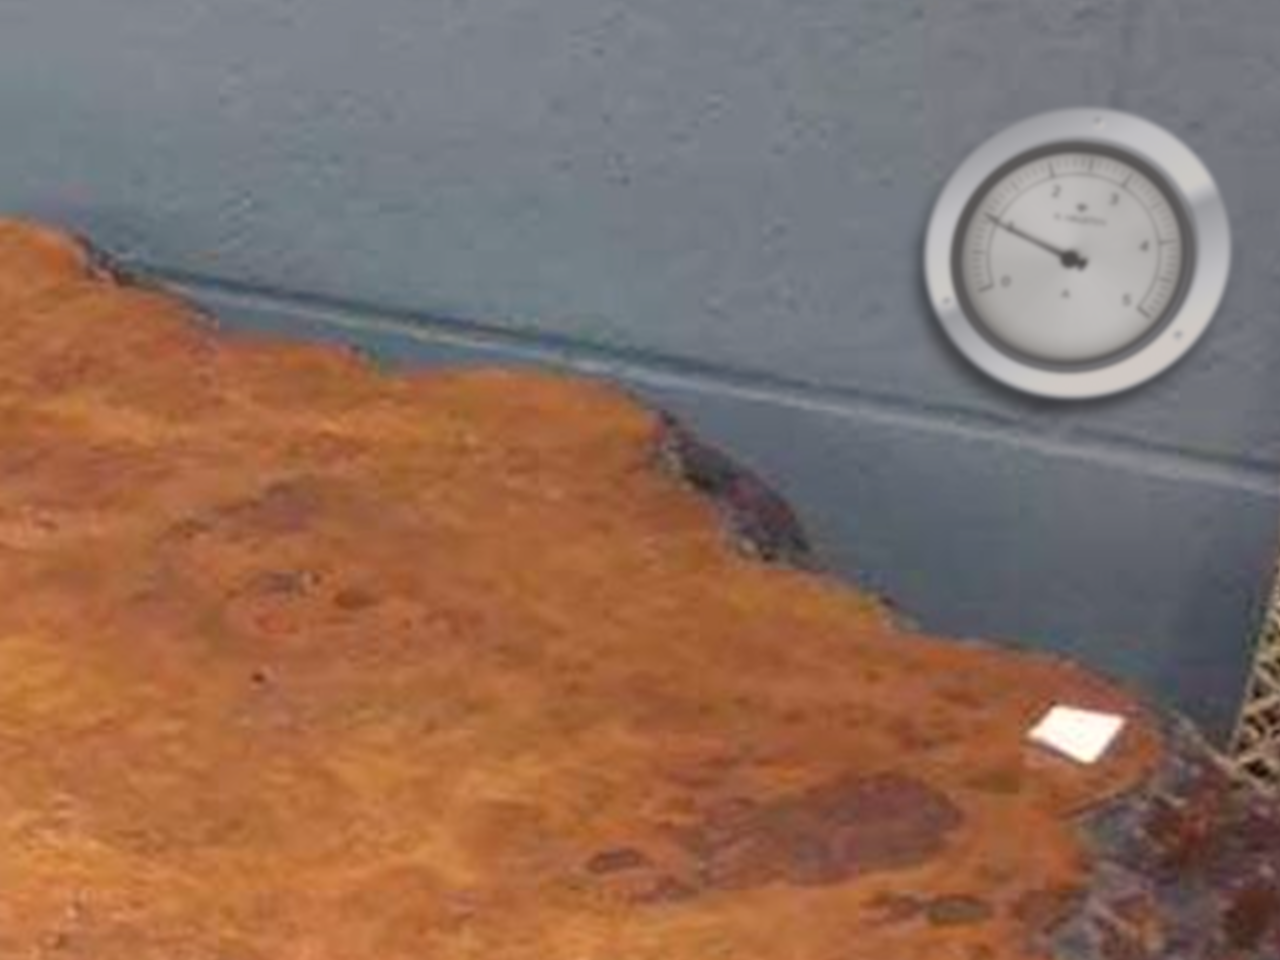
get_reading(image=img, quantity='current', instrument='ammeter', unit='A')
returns 1 A
